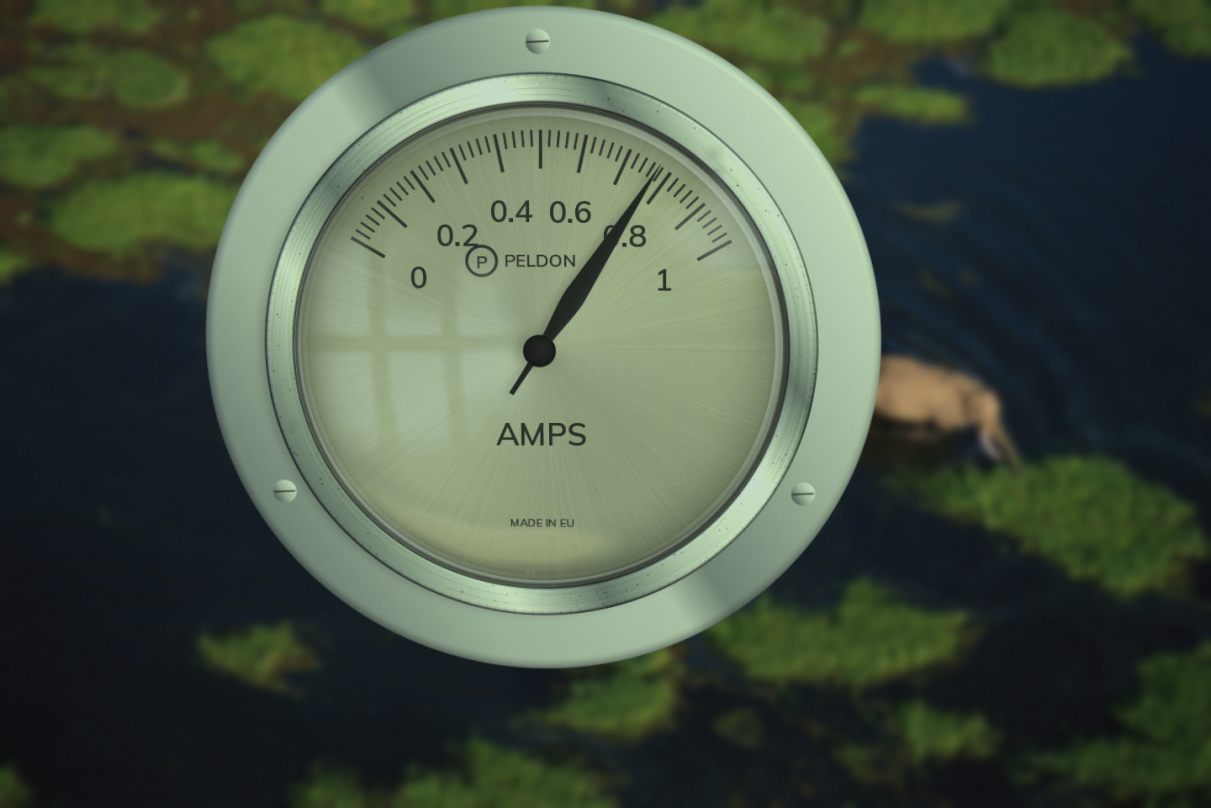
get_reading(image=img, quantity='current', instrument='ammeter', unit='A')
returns 0.77 A
